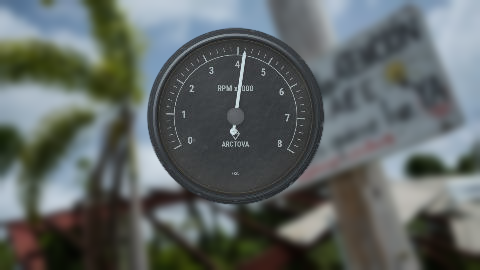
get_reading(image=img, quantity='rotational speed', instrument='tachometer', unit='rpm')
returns 4200 rpm
